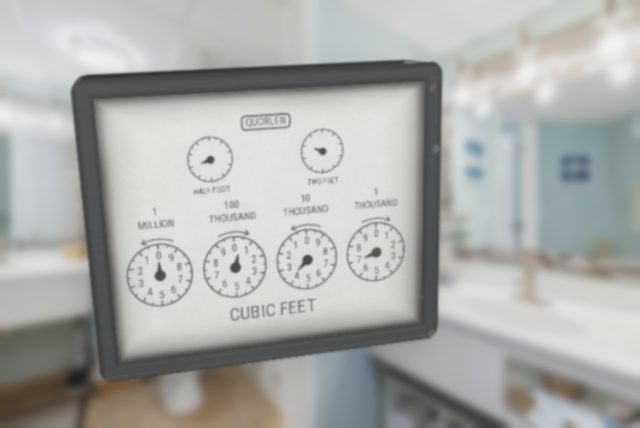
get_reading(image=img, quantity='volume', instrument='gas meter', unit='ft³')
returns 3700 ft³
